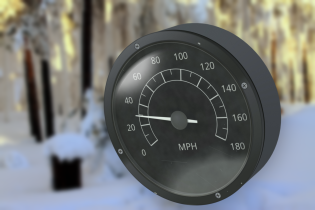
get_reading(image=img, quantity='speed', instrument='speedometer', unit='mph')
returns 30 mph
